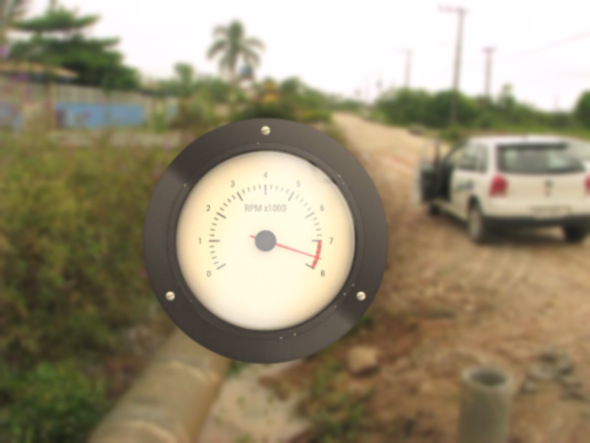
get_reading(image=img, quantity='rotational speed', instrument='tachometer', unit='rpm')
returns 7600 rpm
